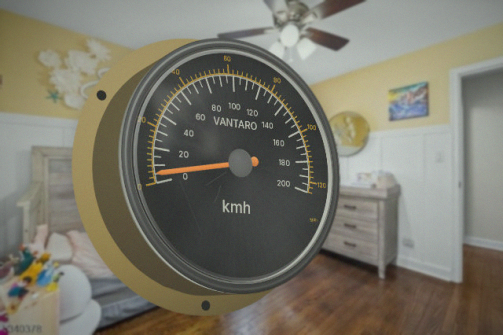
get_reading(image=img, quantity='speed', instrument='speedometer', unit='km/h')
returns 5 km/h
